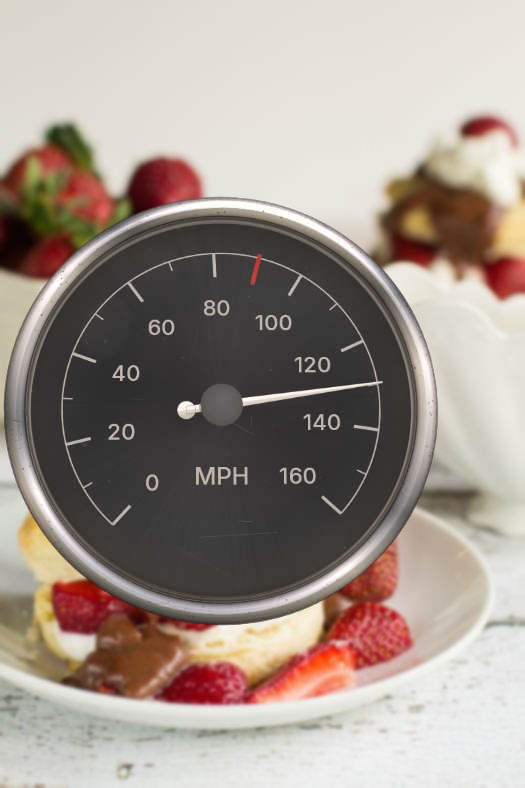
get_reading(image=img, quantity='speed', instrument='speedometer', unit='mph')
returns 130 mph
